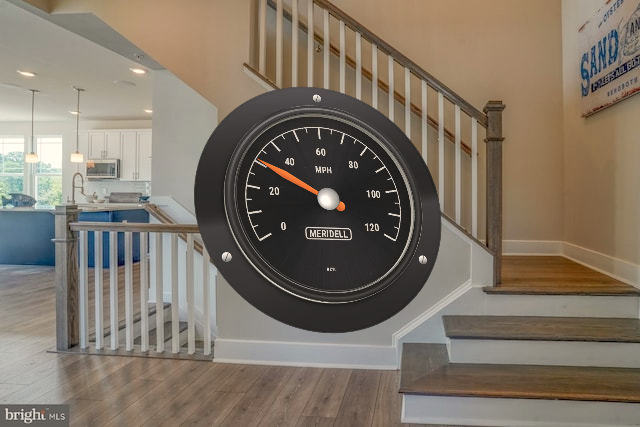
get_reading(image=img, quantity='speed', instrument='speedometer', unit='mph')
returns 30 mph
